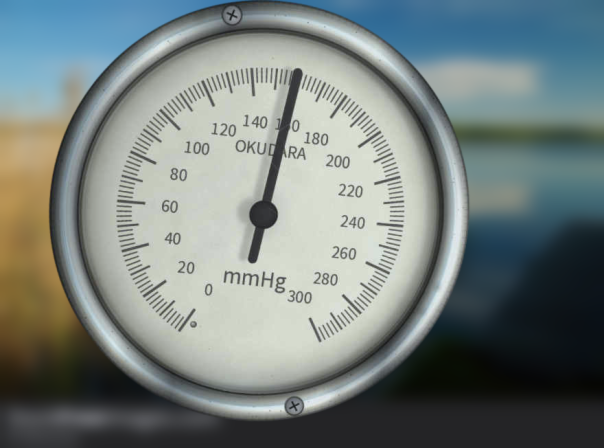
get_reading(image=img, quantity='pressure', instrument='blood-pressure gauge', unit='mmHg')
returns 158 mmHg
